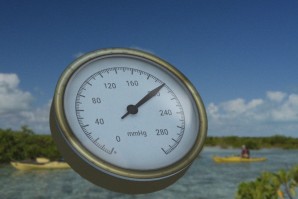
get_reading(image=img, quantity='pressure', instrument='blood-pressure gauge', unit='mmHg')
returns 200 mmHg
